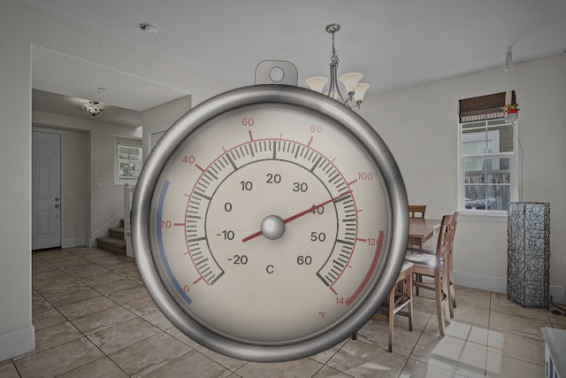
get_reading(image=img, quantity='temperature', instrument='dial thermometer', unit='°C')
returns 39 °C
